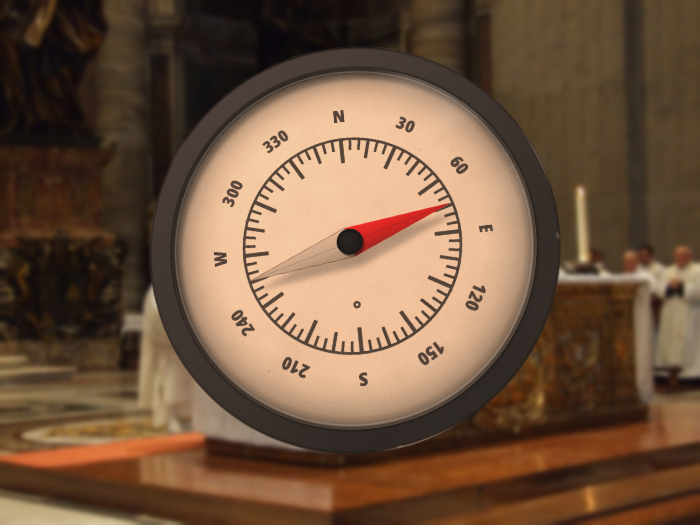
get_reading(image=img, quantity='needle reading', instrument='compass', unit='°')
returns 75 °
